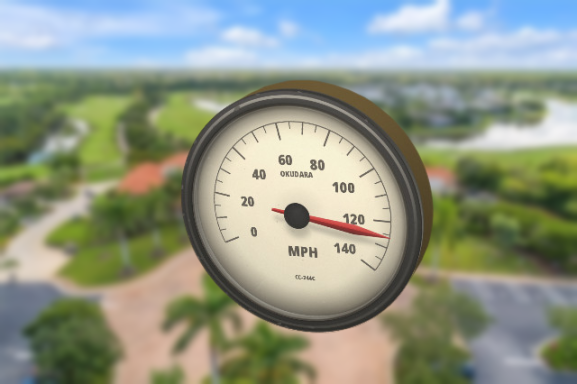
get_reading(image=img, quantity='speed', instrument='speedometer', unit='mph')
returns 125 mph
